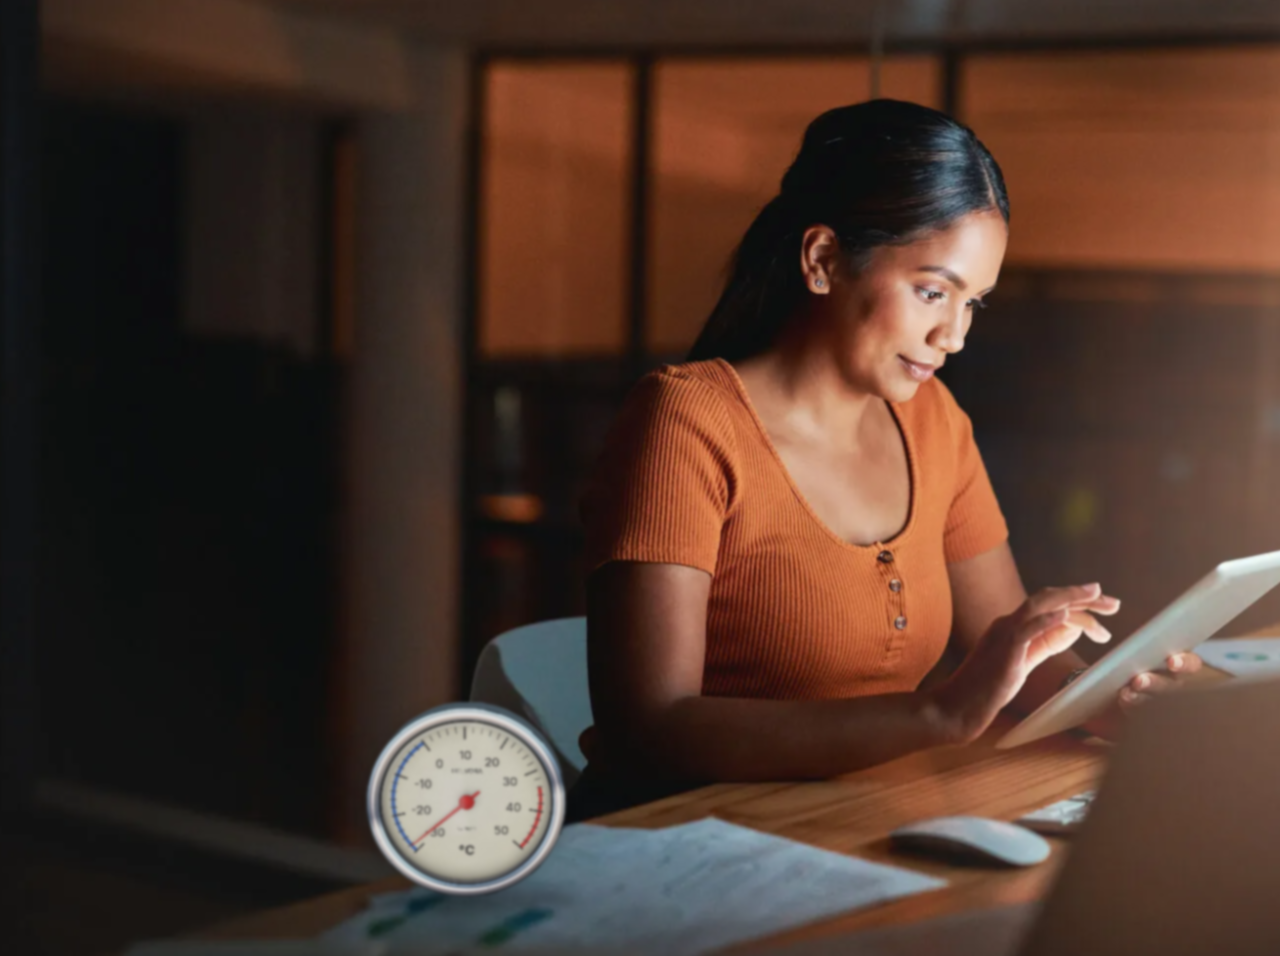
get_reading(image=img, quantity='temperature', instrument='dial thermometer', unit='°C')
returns -28 °C
